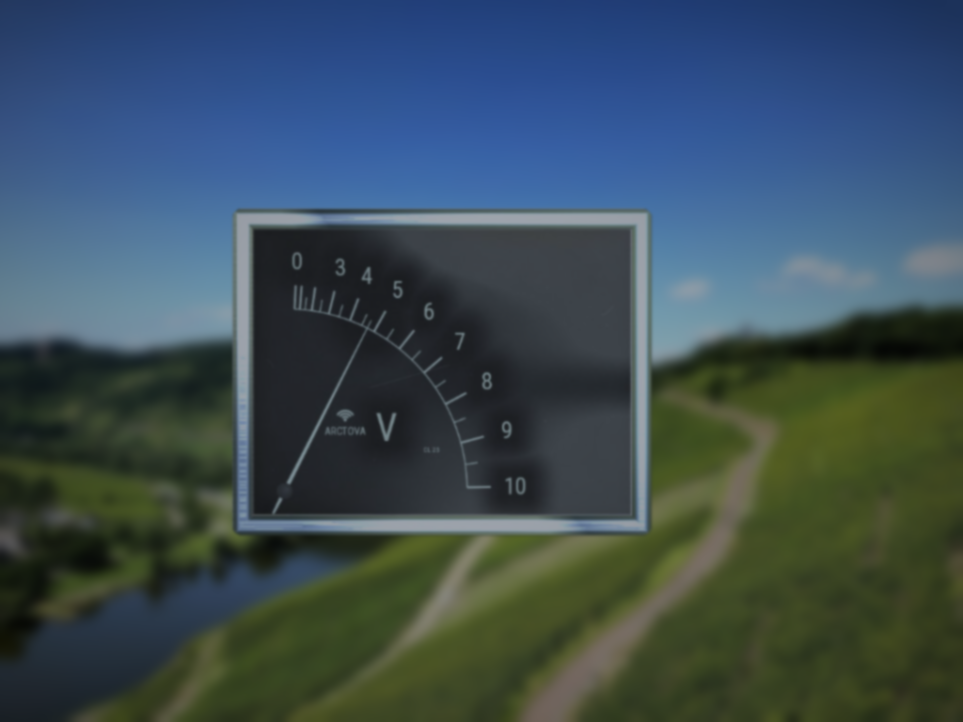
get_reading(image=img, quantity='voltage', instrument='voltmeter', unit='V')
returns 4.75 V
